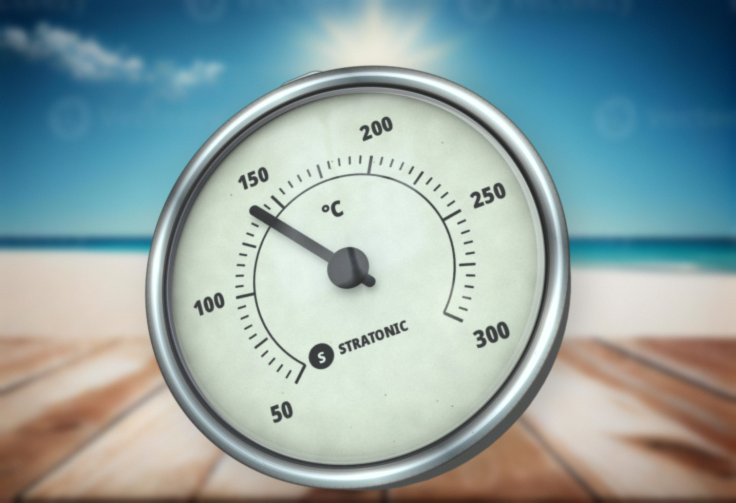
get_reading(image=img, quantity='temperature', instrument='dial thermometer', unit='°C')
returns 140 °C
